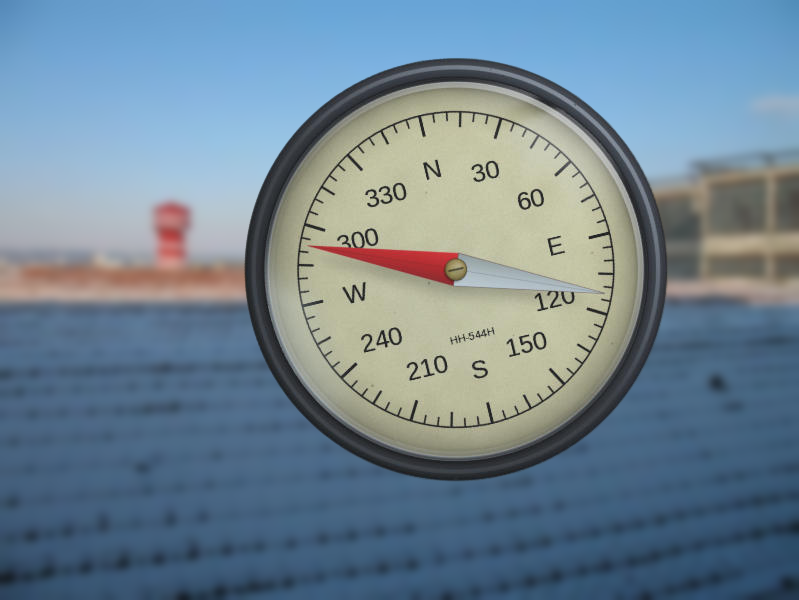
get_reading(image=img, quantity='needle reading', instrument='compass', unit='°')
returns 292.5 °
